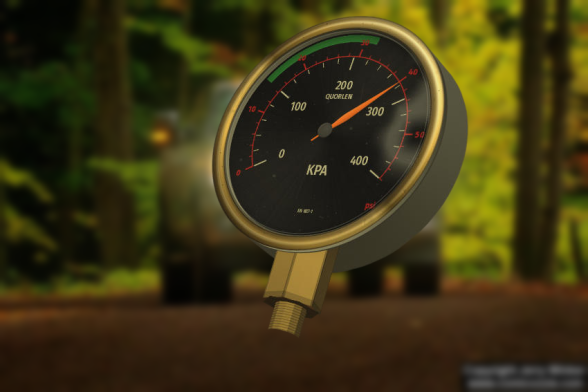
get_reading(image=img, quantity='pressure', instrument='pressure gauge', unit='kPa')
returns 280 kPa
